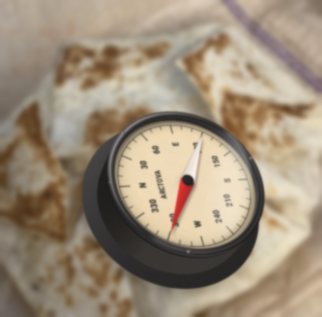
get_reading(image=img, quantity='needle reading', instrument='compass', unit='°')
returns 300 °
